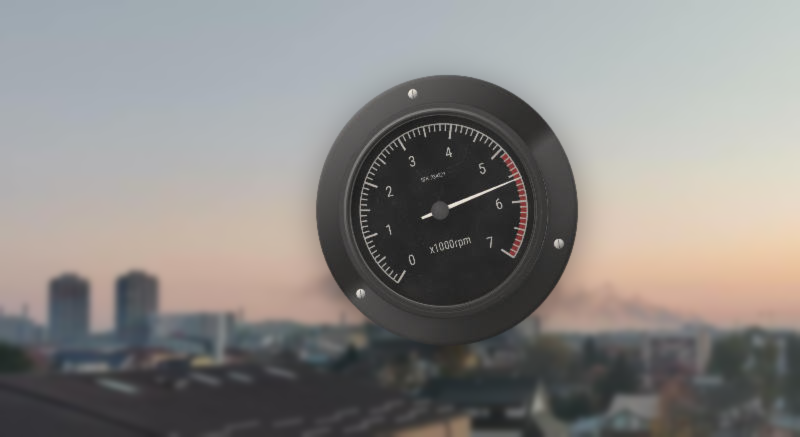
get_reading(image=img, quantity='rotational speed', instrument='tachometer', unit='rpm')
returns 5600 rpm
